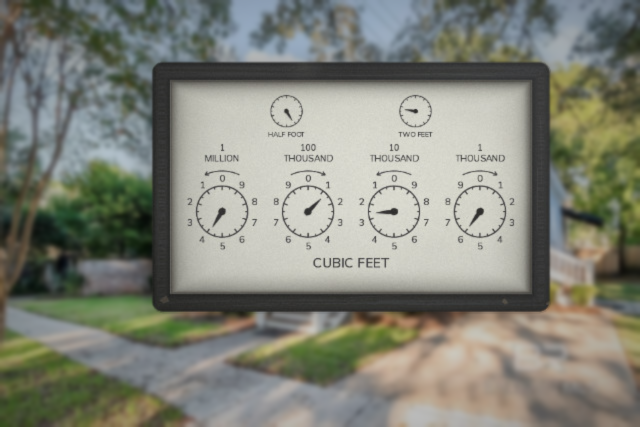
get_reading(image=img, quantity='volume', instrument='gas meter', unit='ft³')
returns 412600 ft³
